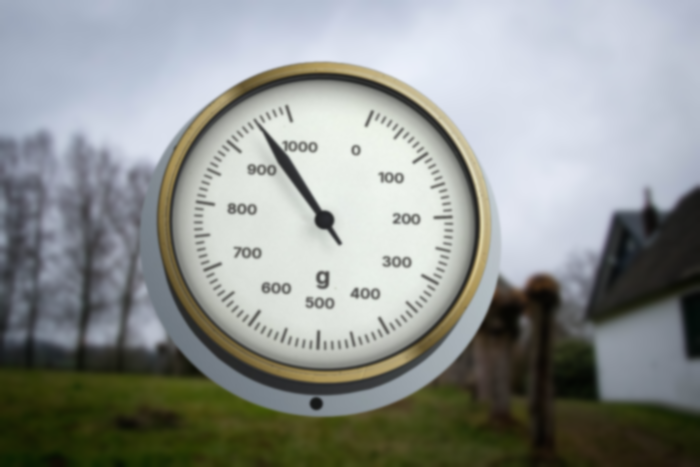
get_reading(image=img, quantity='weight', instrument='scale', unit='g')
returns 950 g
